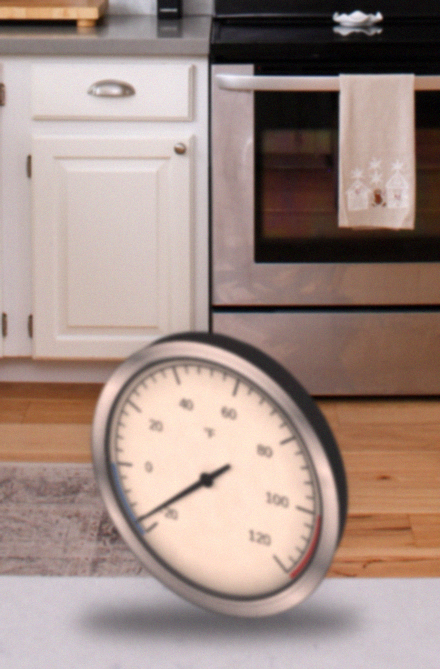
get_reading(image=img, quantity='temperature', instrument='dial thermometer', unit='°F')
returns -16 °F
